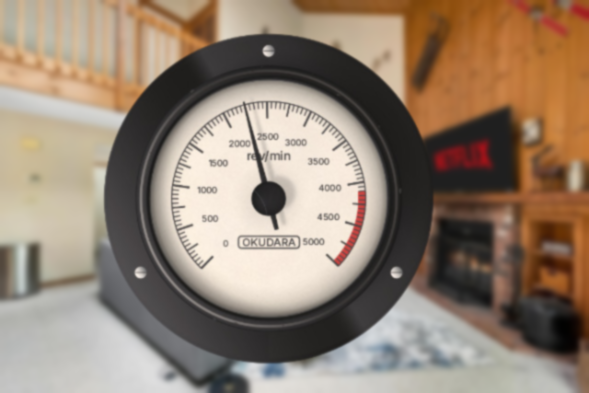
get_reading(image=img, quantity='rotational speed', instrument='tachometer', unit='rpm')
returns 2250 rpm
